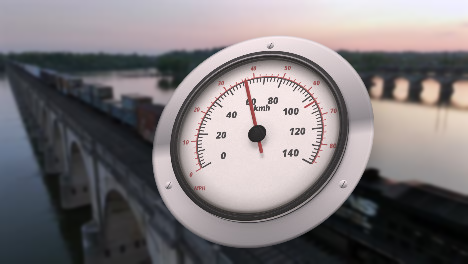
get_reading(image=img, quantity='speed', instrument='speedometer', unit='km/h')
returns 60 km/h
